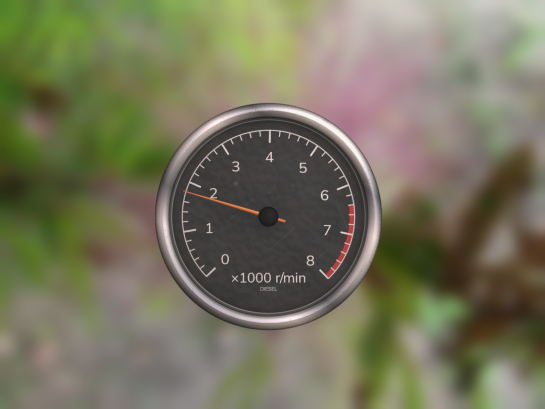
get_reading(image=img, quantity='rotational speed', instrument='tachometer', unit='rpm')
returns 1800 rpm
